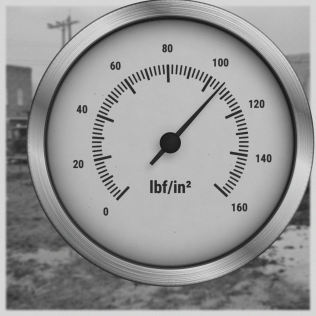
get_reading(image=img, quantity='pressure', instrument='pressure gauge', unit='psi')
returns 106 psi
